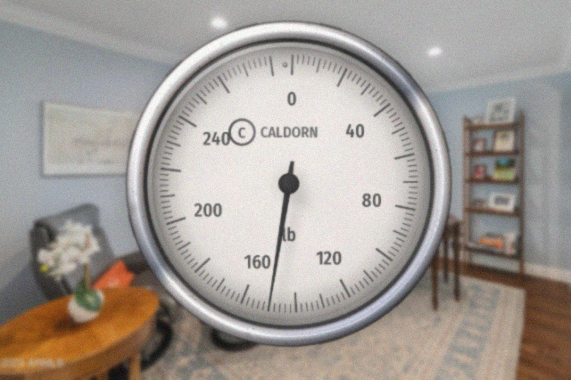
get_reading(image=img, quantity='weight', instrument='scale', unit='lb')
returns 150 lb
